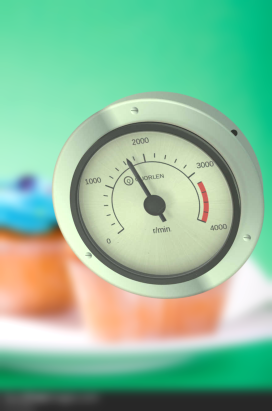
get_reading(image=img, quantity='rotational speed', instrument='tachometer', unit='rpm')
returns 1700 rpm
